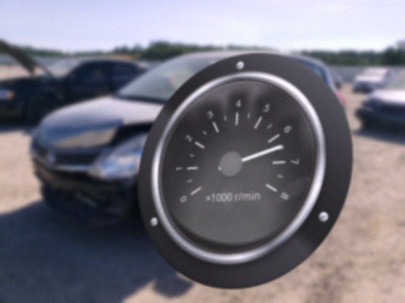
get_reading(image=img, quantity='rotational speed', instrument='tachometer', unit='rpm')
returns 6500 rpm
